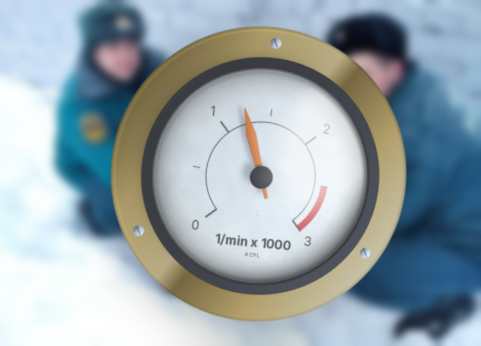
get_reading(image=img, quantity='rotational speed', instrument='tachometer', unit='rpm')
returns 1250 rpm
